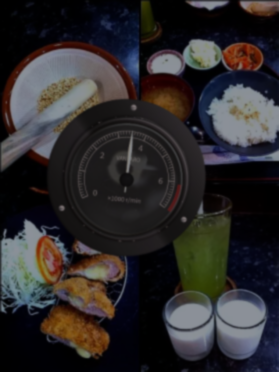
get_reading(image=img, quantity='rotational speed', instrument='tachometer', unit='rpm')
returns 3500 rpm
